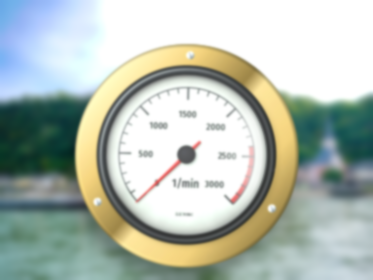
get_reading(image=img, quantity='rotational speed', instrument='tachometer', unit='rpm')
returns 0 rpm
